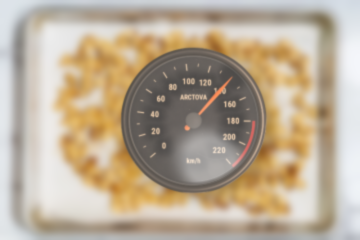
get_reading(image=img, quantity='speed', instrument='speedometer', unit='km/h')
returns 140 km/h
